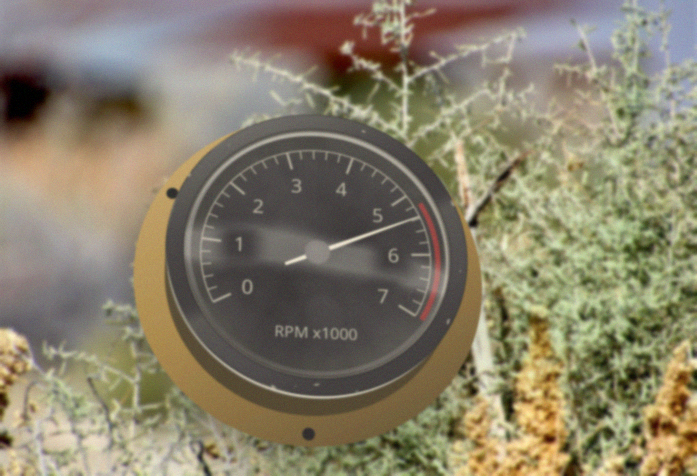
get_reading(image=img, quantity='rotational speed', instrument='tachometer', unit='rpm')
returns 5400 rpm
